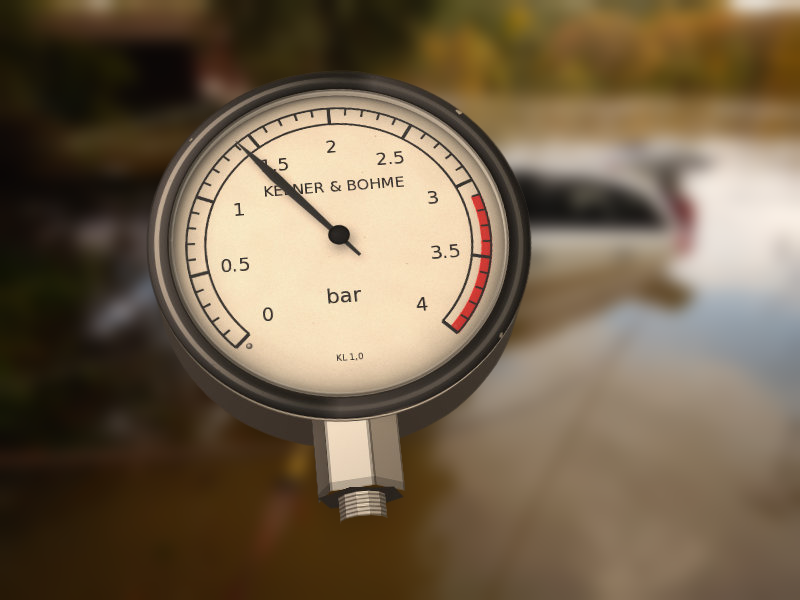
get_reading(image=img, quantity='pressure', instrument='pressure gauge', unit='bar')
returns 1.4 bar
